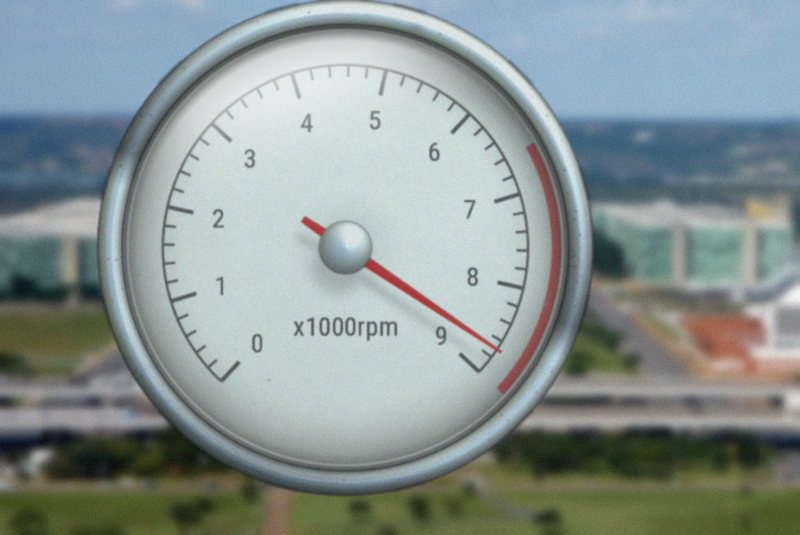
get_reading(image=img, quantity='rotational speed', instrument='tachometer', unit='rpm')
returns 8700 rpm
